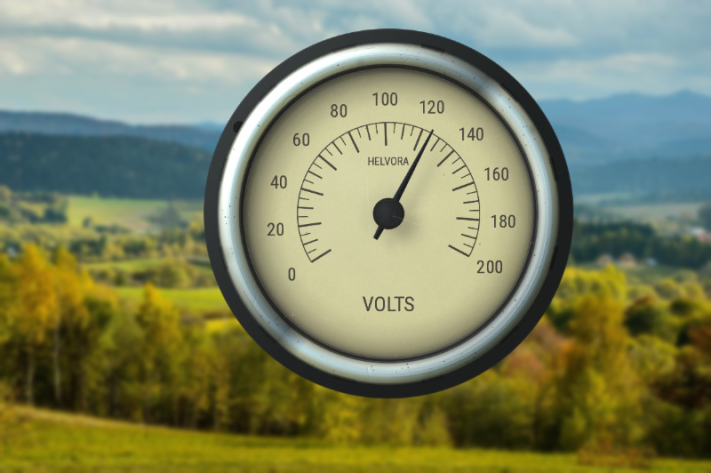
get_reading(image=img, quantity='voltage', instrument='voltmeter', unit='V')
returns 125 V
